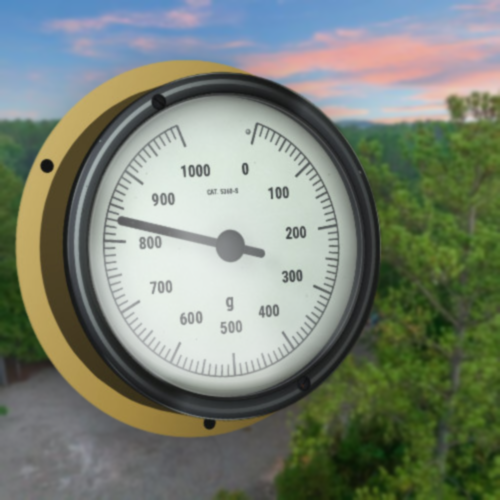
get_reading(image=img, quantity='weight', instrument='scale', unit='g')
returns 830 g
